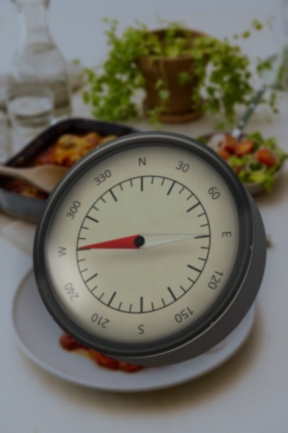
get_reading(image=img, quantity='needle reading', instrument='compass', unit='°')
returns 270 °
